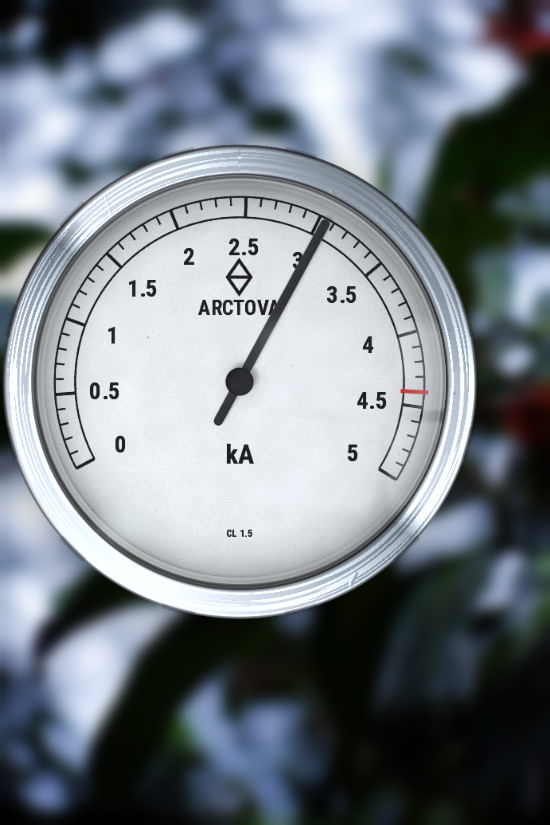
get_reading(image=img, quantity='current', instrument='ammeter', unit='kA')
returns 3.05 kA
